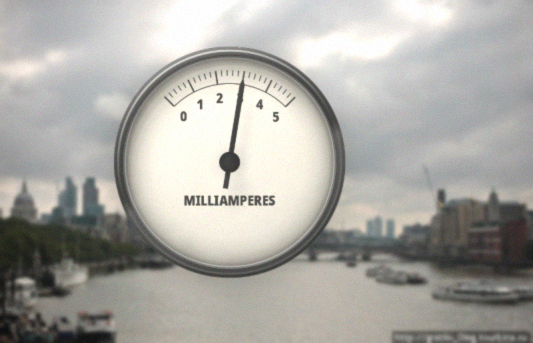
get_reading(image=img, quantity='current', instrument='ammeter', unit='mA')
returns 3 mA
